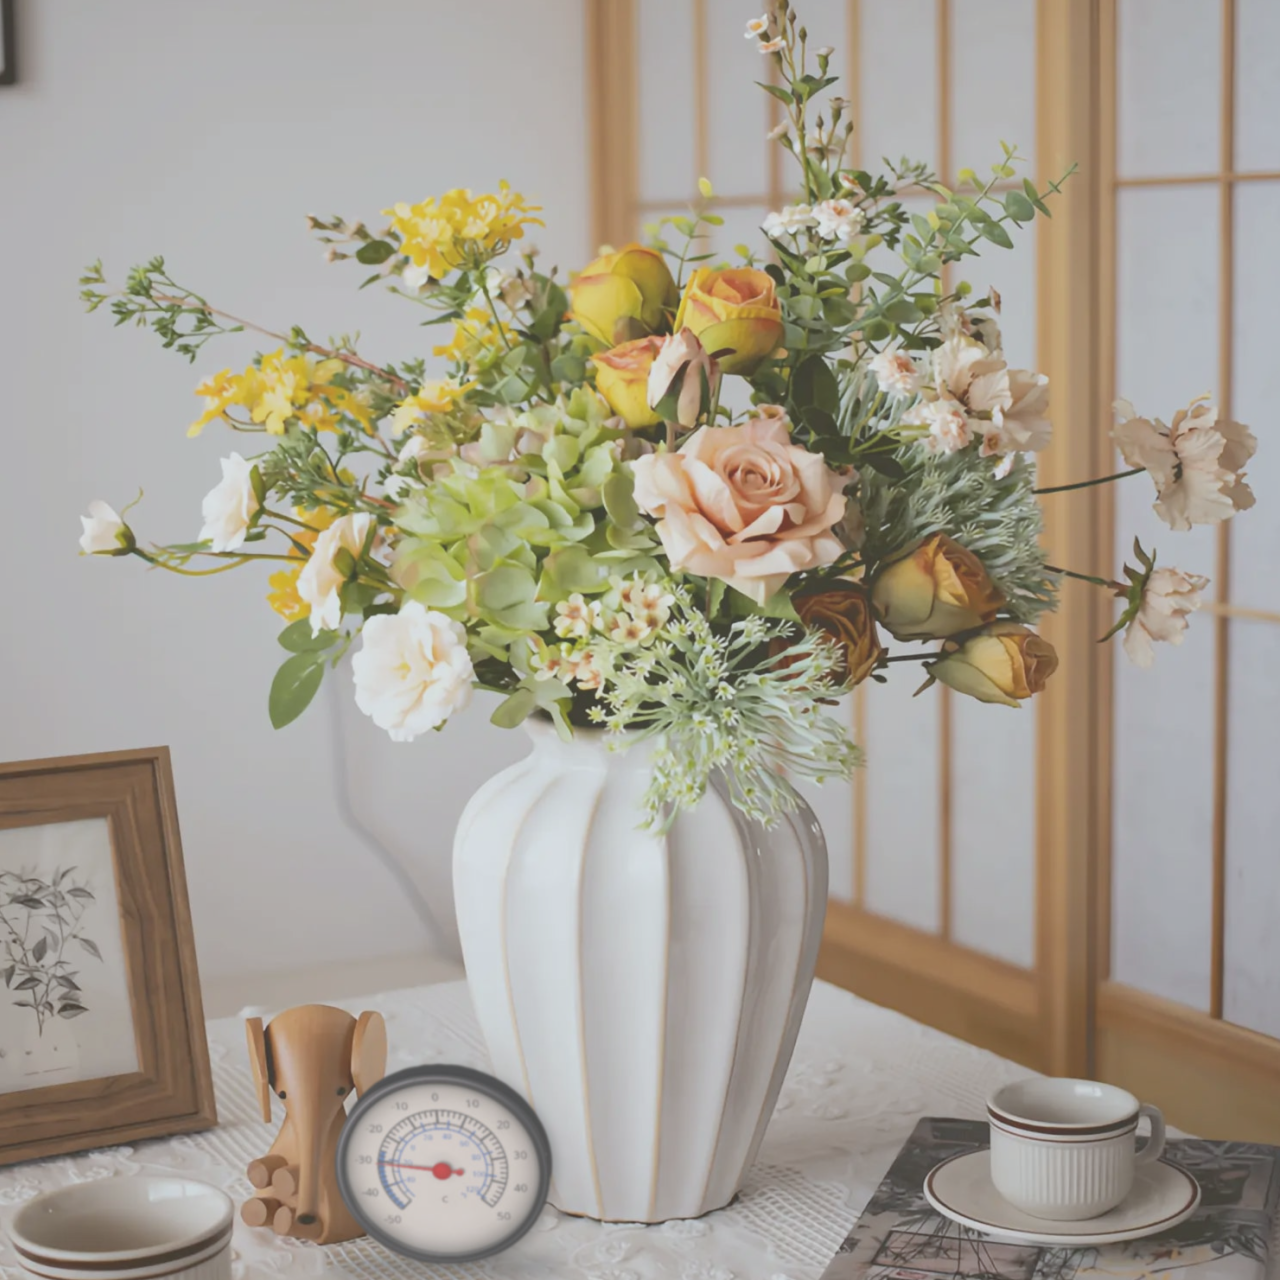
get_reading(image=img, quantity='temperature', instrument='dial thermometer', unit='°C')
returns -30 °C
